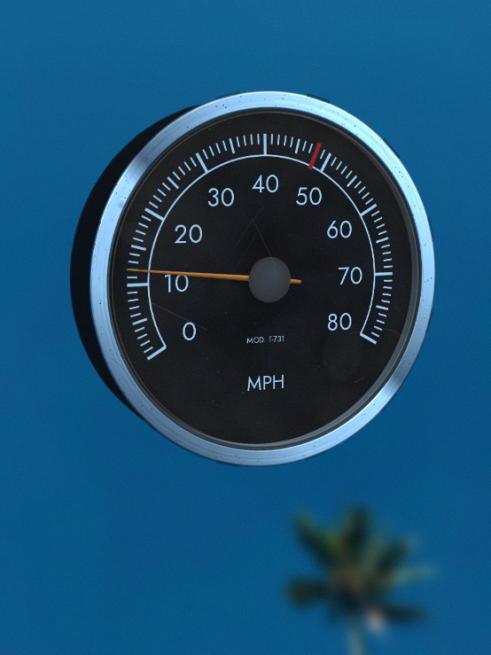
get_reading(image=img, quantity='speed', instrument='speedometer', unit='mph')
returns 12 mph
